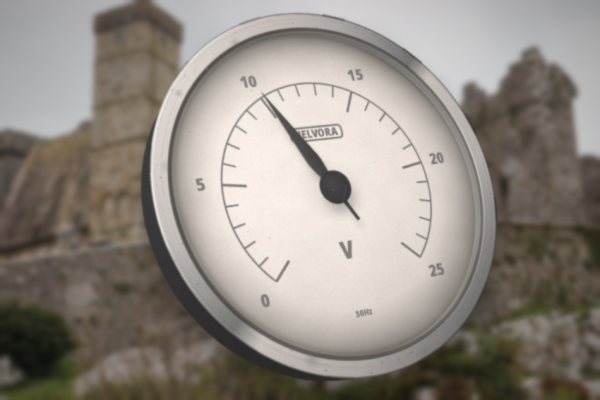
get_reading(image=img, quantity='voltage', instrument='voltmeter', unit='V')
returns 10 V
